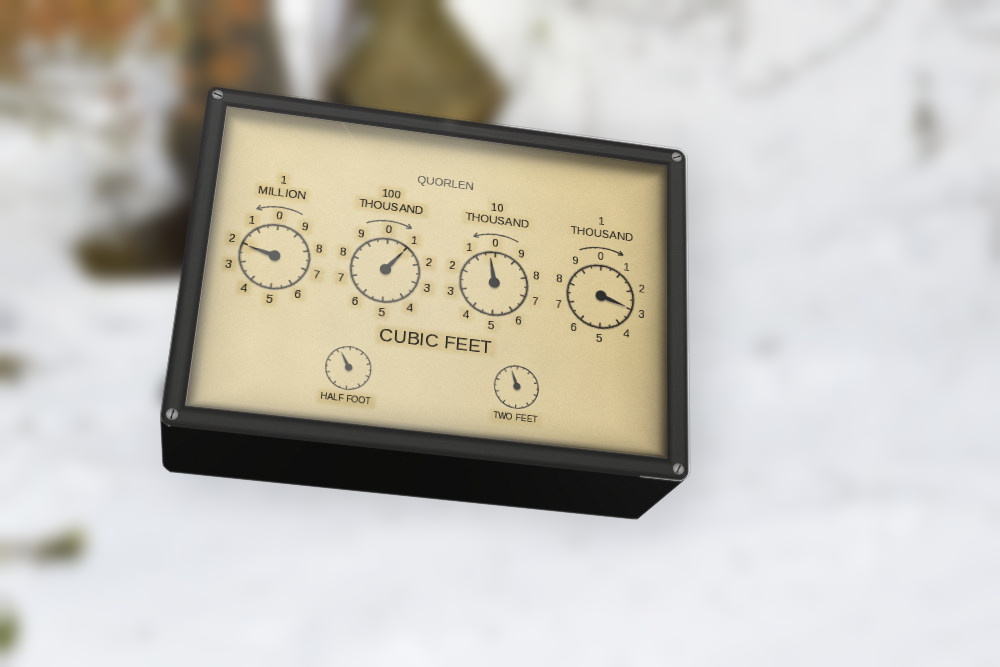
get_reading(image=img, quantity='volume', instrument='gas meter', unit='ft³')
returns 210300 ft³
